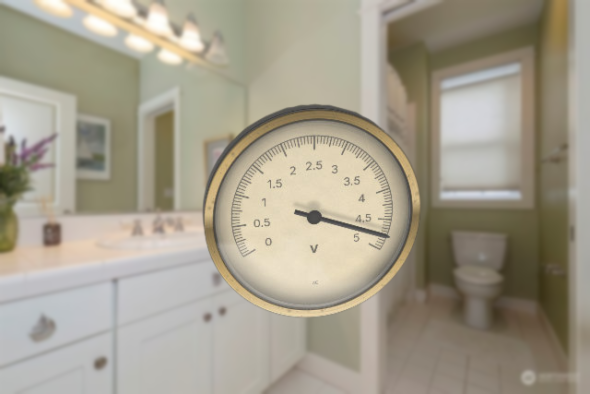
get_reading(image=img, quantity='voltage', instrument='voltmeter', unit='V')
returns 4.75 V
